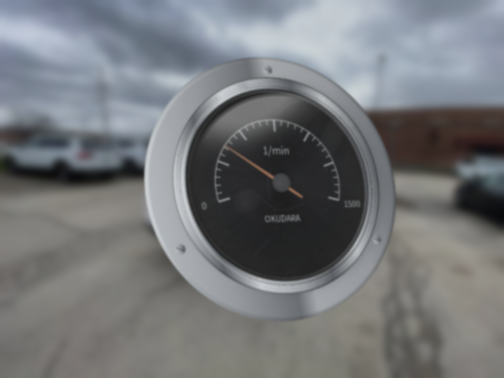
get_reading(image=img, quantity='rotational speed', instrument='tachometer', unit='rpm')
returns 350 rpm
